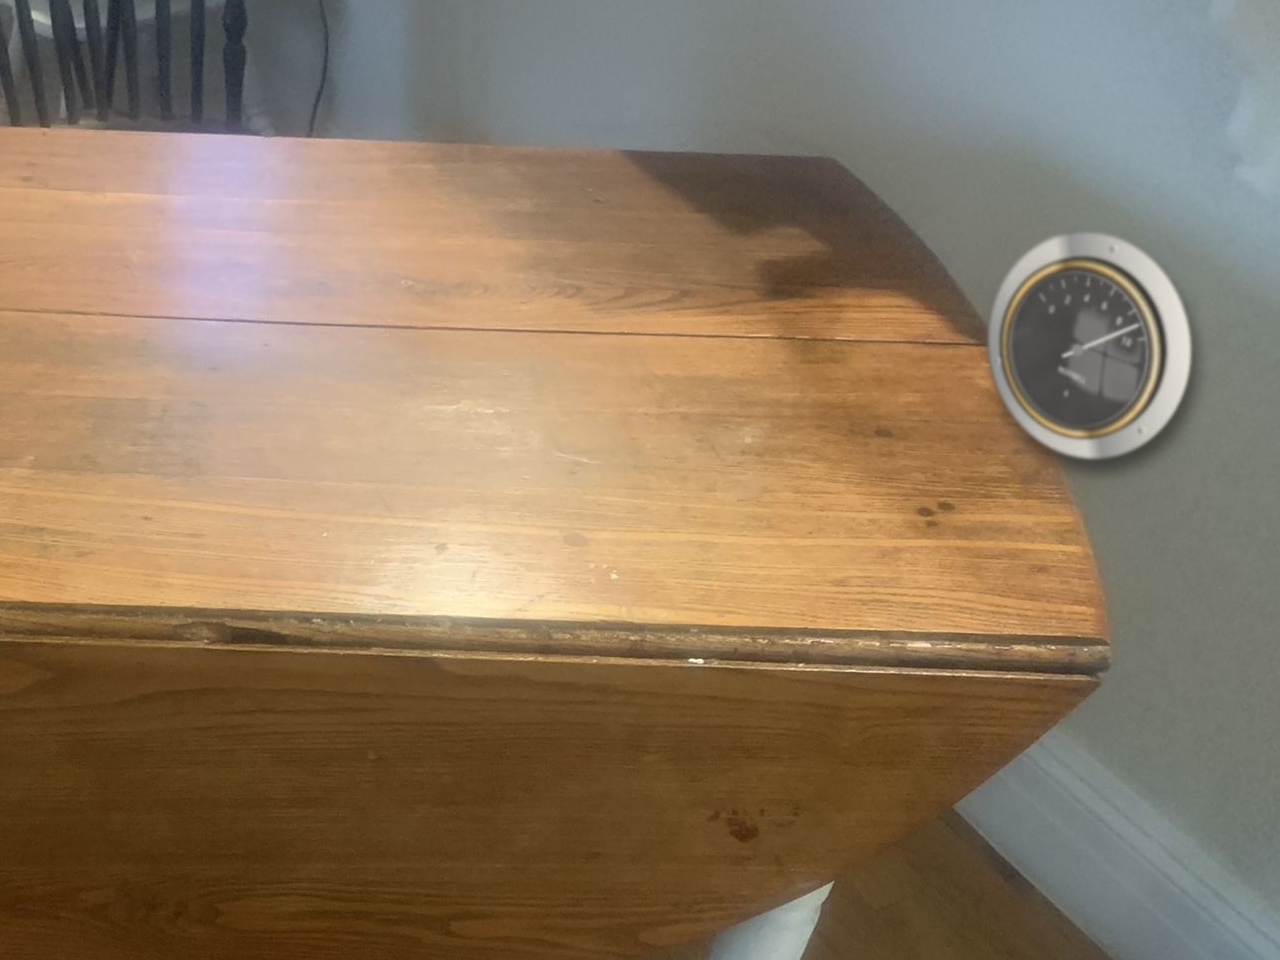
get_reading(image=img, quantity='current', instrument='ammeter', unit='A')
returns 9 A
